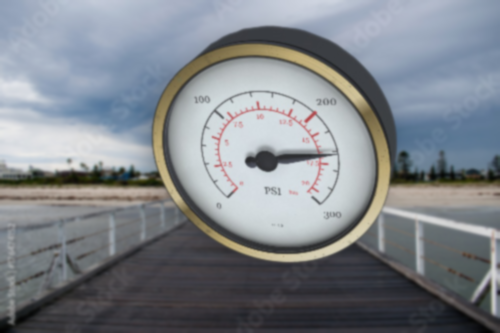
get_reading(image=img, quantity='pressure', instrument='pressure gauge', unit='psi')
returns 240 psi
